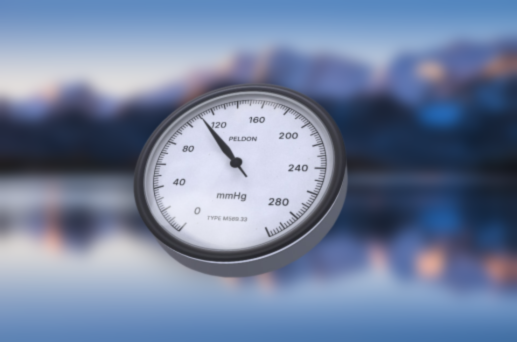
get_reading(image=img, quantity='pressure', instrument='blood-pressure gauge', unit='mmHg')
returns 110 mmHg
